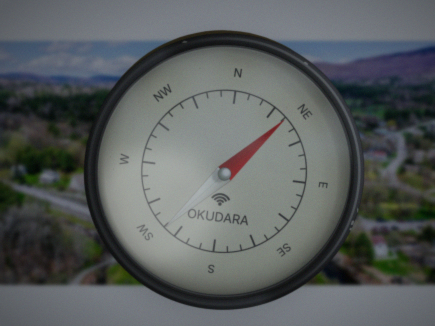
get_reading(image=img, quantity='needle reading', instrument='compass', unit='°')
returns 40 °
